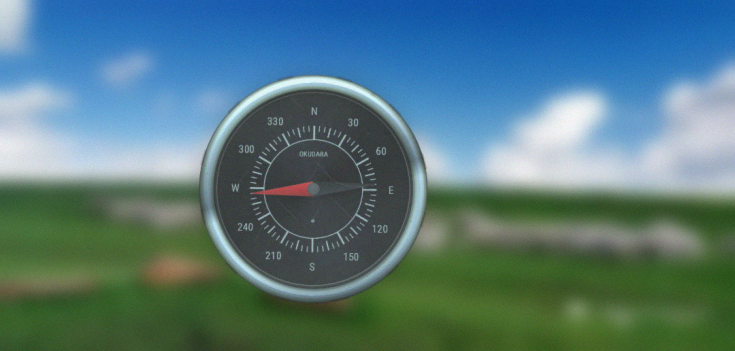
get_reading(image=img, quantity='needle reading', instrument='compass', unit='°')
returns 265 °
